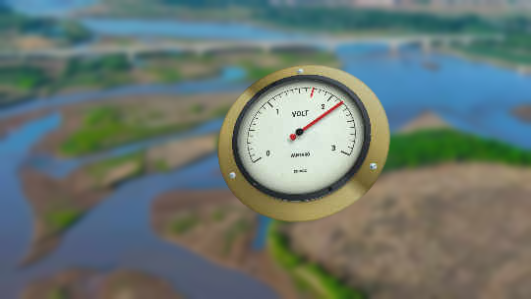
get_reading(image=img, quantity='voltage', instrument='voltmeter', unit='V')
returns 2.2 V
